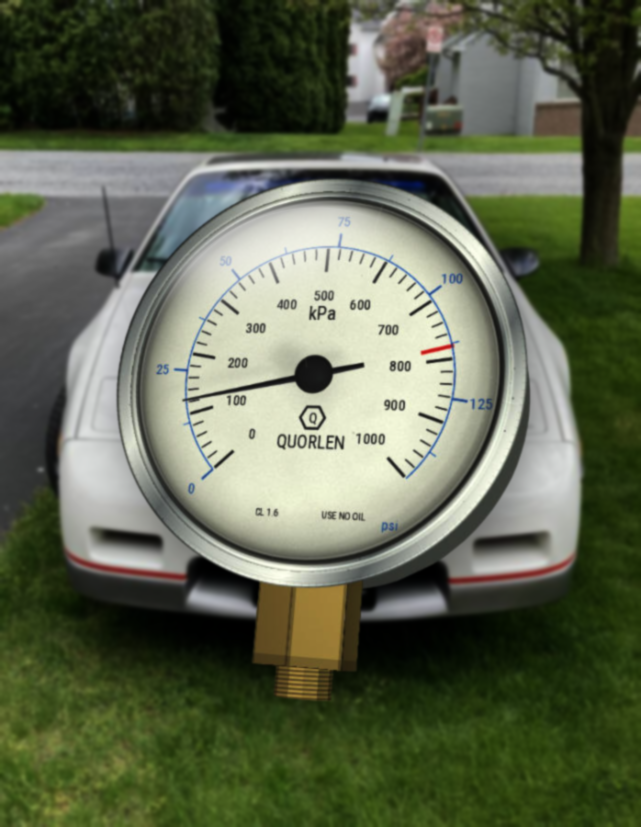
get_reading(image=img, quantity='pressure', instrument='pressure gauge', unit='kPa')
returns 120 kPa
